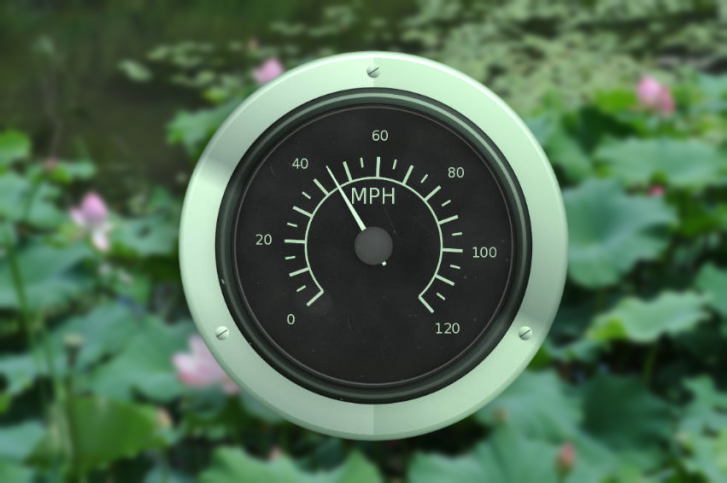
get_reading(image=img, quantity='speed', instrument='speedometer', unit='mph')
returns 45 mph
